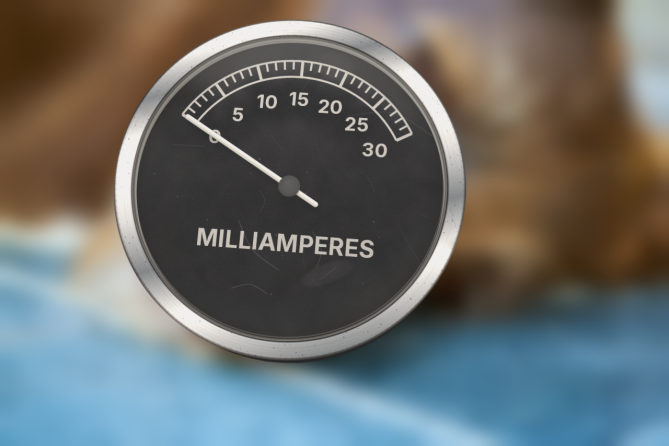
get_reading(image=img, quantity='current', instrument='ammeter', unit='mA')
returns 0 mA
